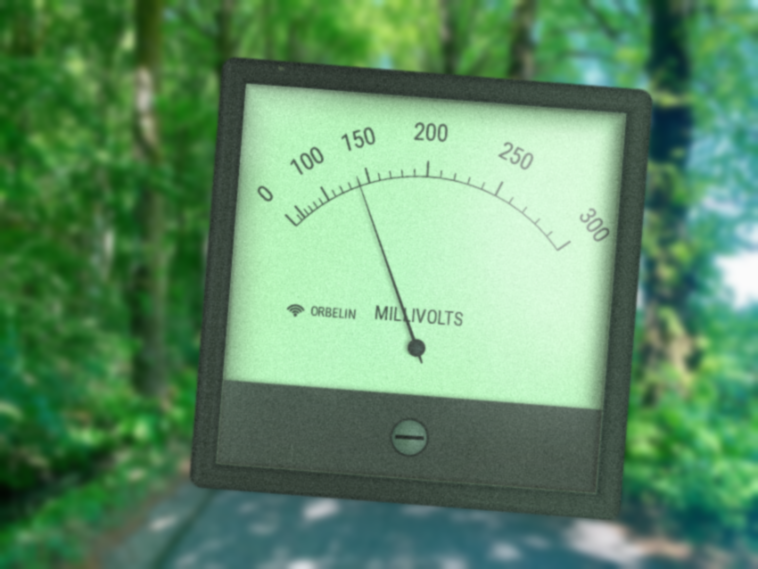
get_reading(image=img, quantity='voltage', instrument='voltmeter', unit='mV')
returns 140 mV
